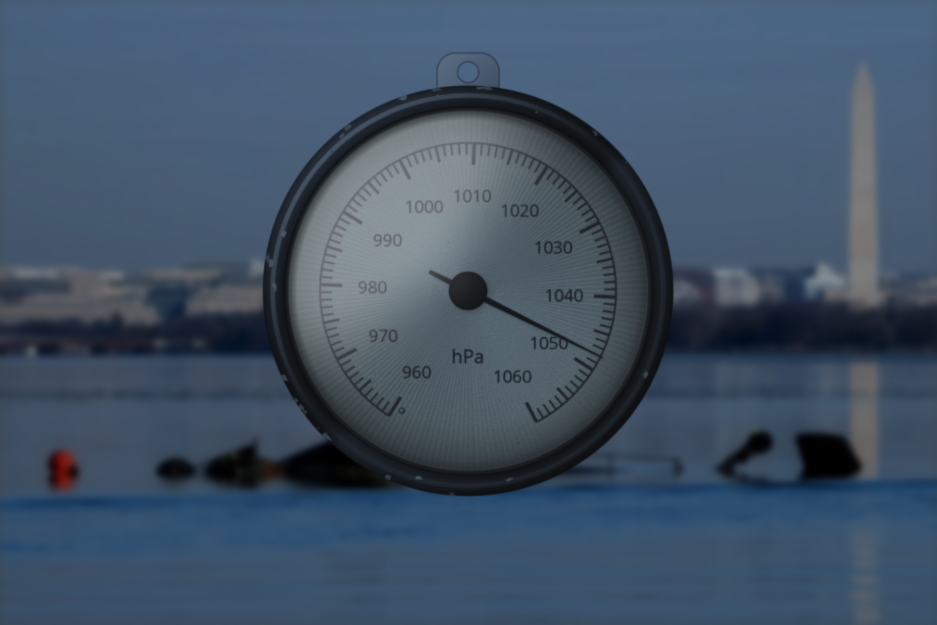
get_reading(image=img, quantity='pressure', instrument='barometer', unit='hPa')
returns 1048 hPa
